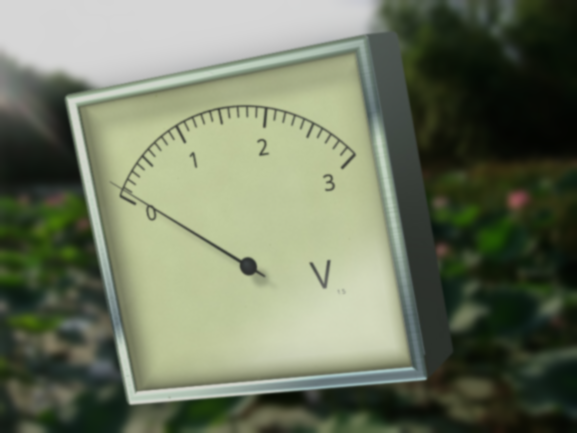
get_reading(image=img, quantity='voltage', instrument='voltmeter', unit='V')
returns 0.1 V
